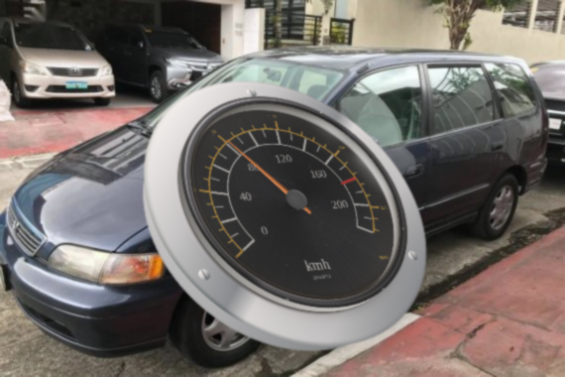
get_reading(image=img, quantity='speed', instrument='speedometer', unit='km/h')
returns 80 km/h
